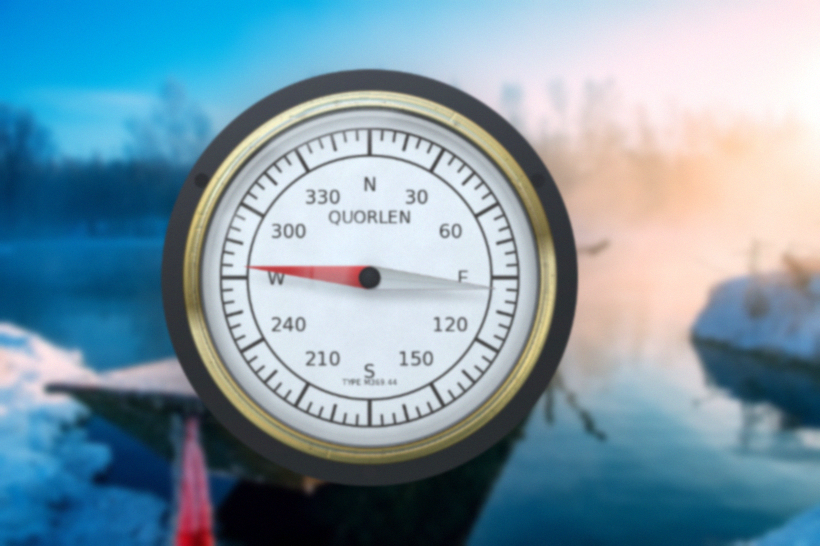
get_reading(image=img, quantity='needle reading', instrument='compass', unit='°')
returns 275 °
